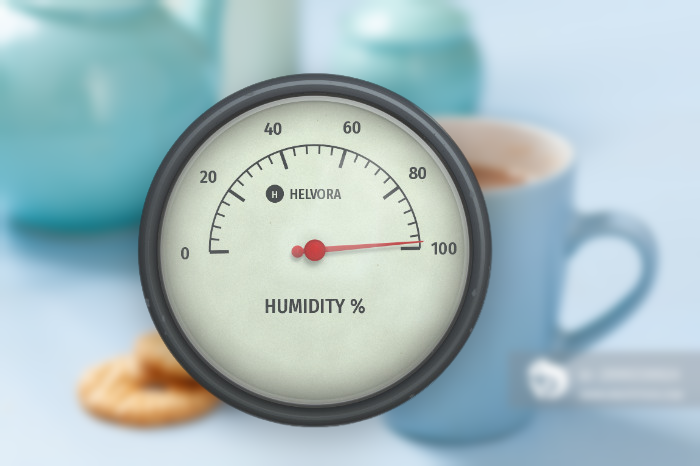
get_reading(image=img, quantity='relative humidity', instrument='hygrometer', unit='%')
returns 98 %
